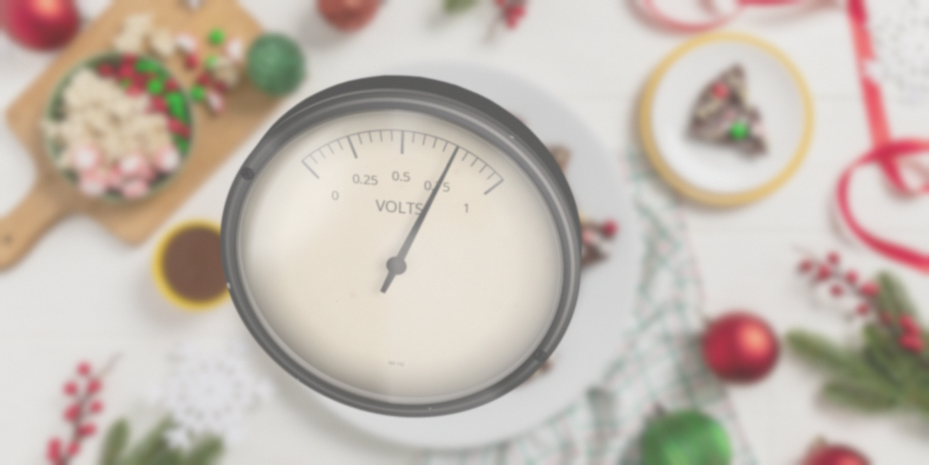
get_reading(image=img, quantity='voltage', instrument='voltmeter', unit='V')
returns 0.75 V
